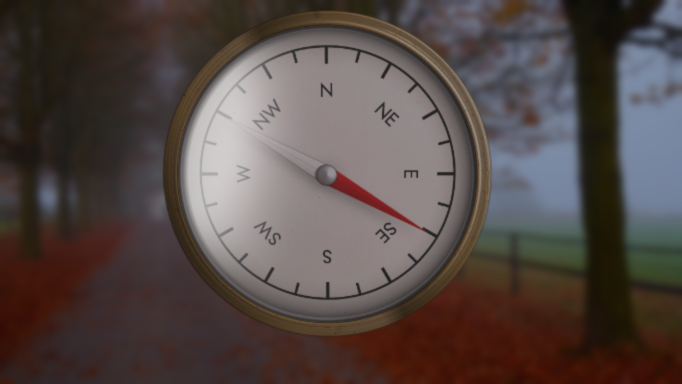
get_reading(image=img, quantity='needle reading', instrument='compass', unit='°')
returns 120 °
